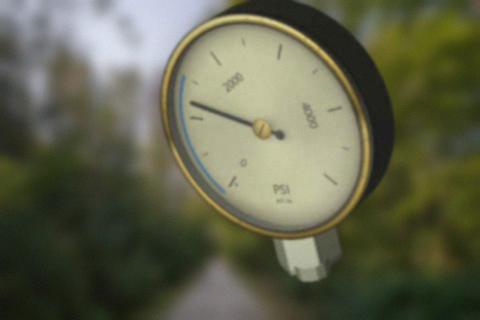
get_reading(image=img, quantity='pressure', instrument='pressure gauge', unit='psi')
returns 1250 psi
